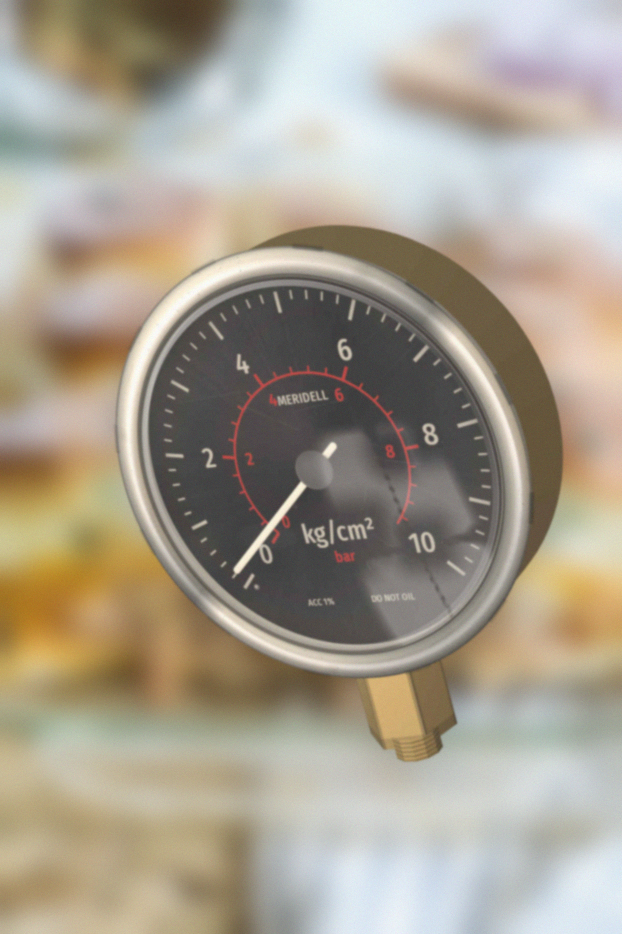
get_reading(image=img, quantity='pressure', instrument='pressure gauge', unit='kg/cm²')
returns 0.2 kg/cm²
